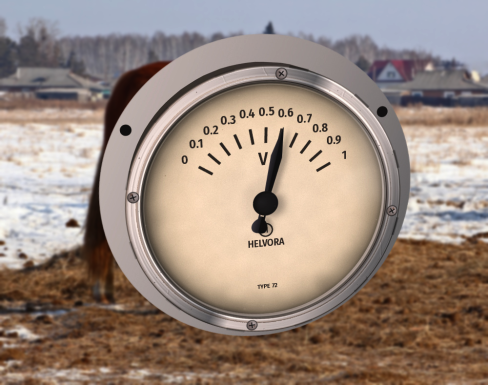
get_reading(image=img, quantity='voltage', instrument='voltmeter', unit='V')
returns 0.6 V
